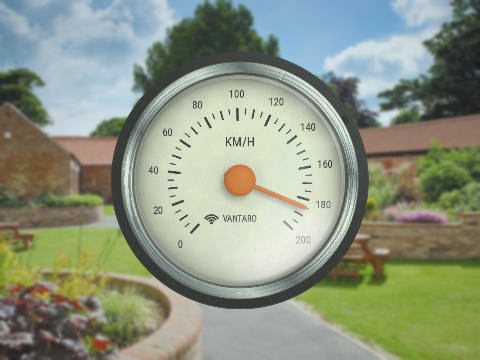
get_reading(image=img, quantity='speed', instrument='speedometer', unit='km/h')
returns 185 km/h
